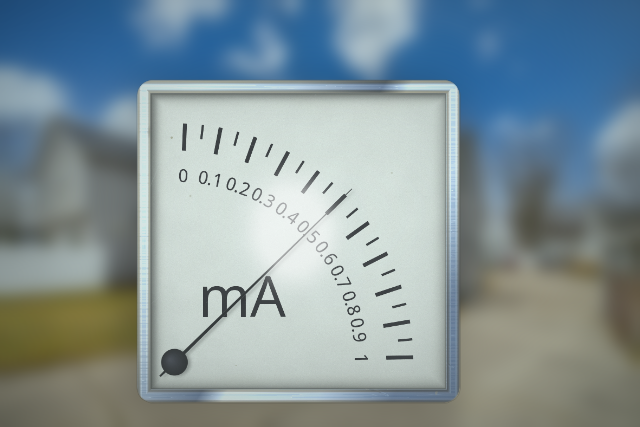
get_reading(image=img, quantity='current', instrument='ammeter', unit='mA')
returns 0.5 mA
